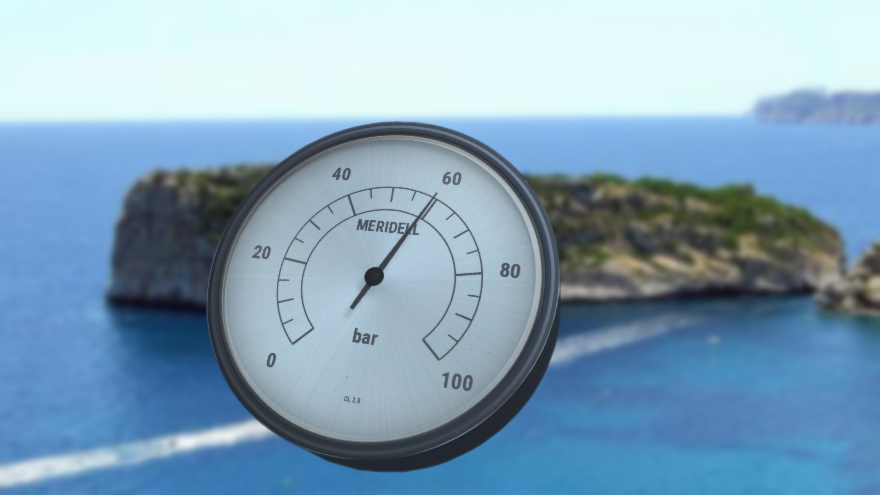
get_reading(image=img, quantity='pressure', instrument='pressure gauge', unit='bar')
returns 60 bar
